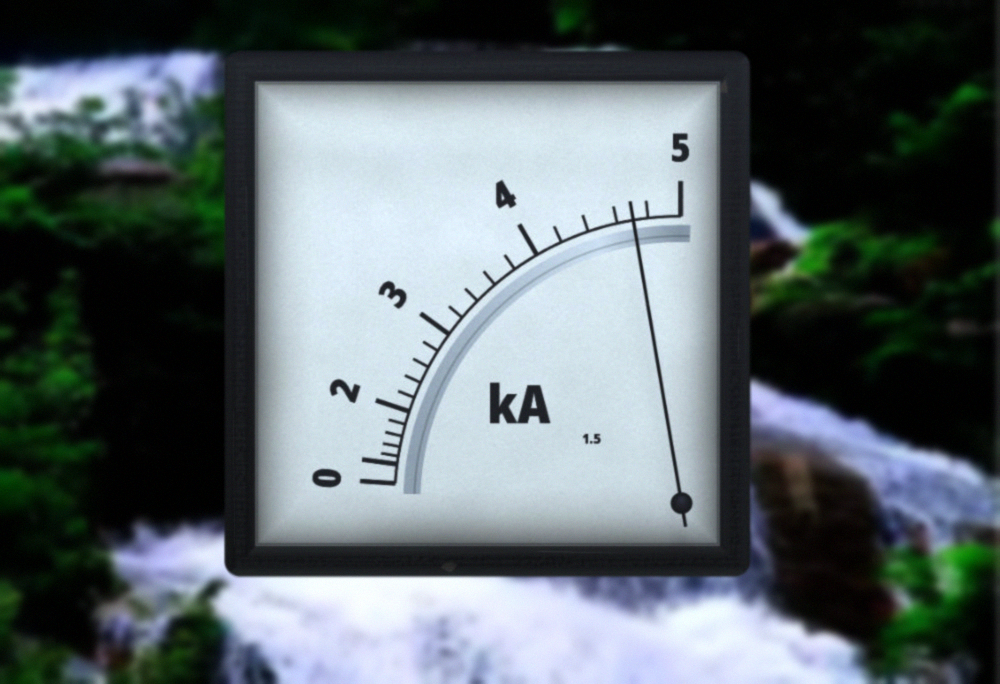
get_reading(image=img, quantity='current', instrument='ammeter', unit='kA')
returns 4.7 kA
